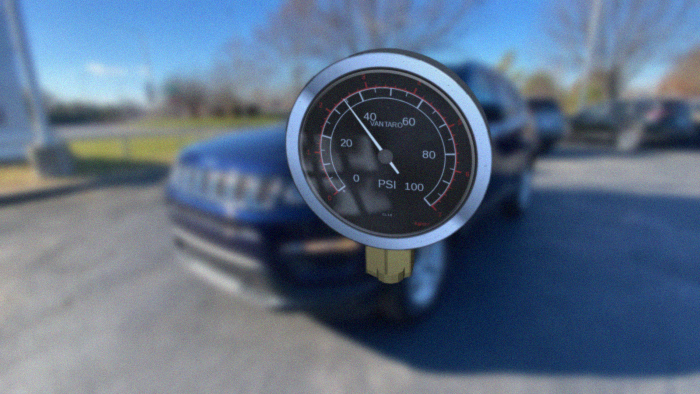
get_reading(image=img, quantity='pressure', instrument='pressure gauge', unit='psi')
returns 35 psi
